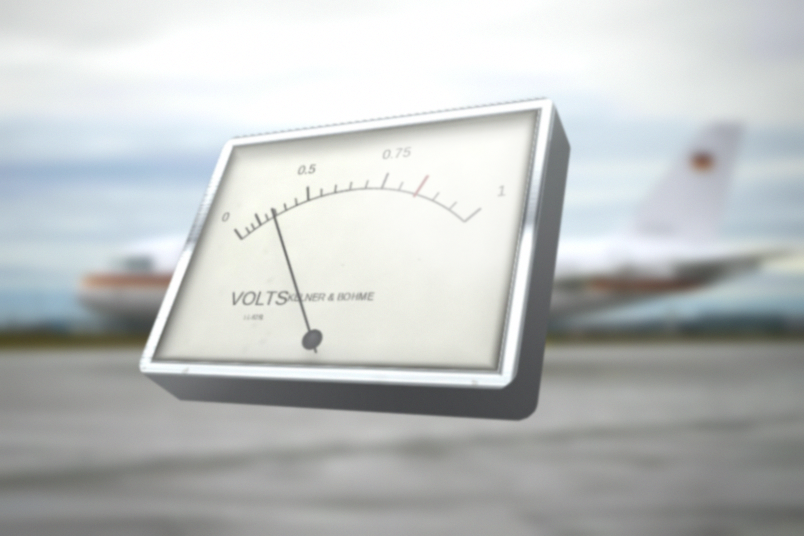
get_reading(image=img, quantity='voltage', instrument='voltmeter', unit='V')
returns 0.35 V
